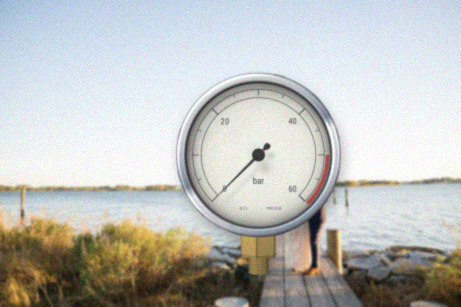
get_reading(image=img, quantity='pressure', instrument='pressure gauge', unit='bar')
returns 0 bar
